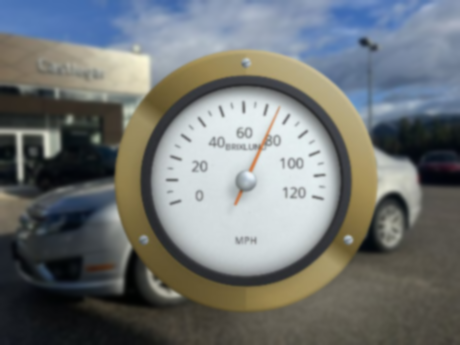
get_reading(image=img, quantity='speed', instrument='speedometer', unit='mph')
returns 75 mph
